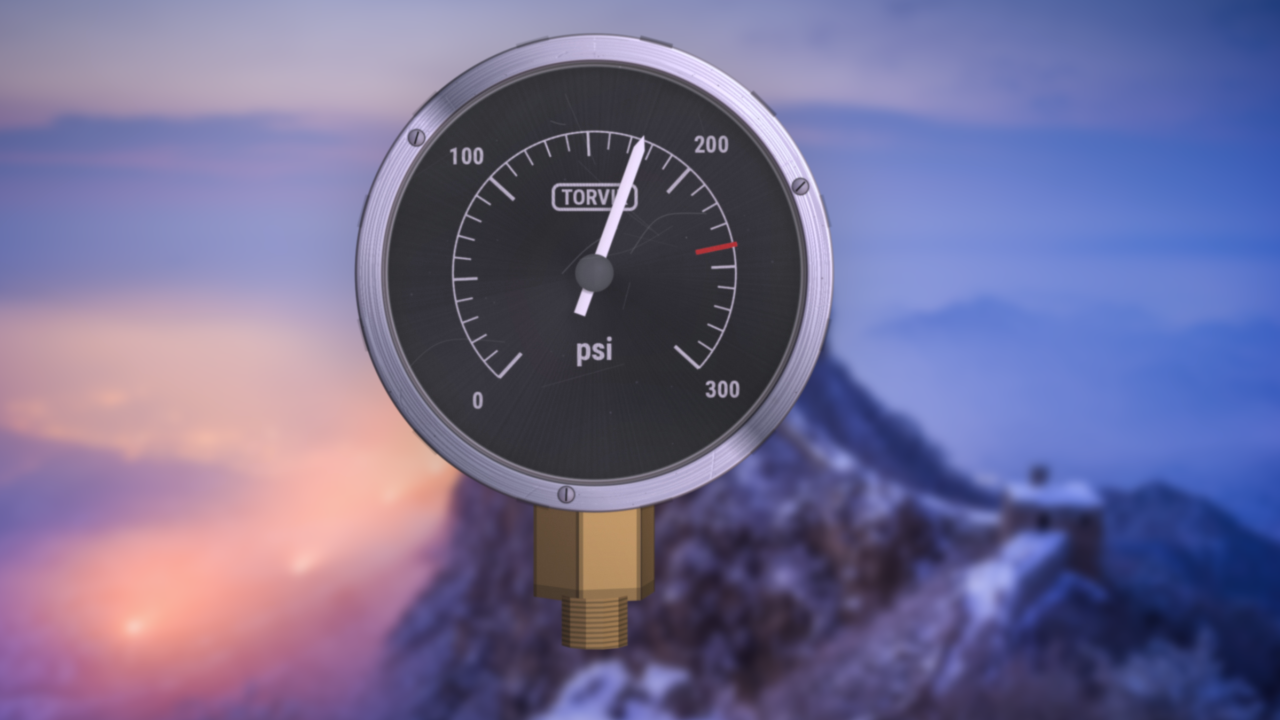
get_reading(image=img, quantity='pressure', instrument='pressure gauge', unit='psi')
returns 175 psi
